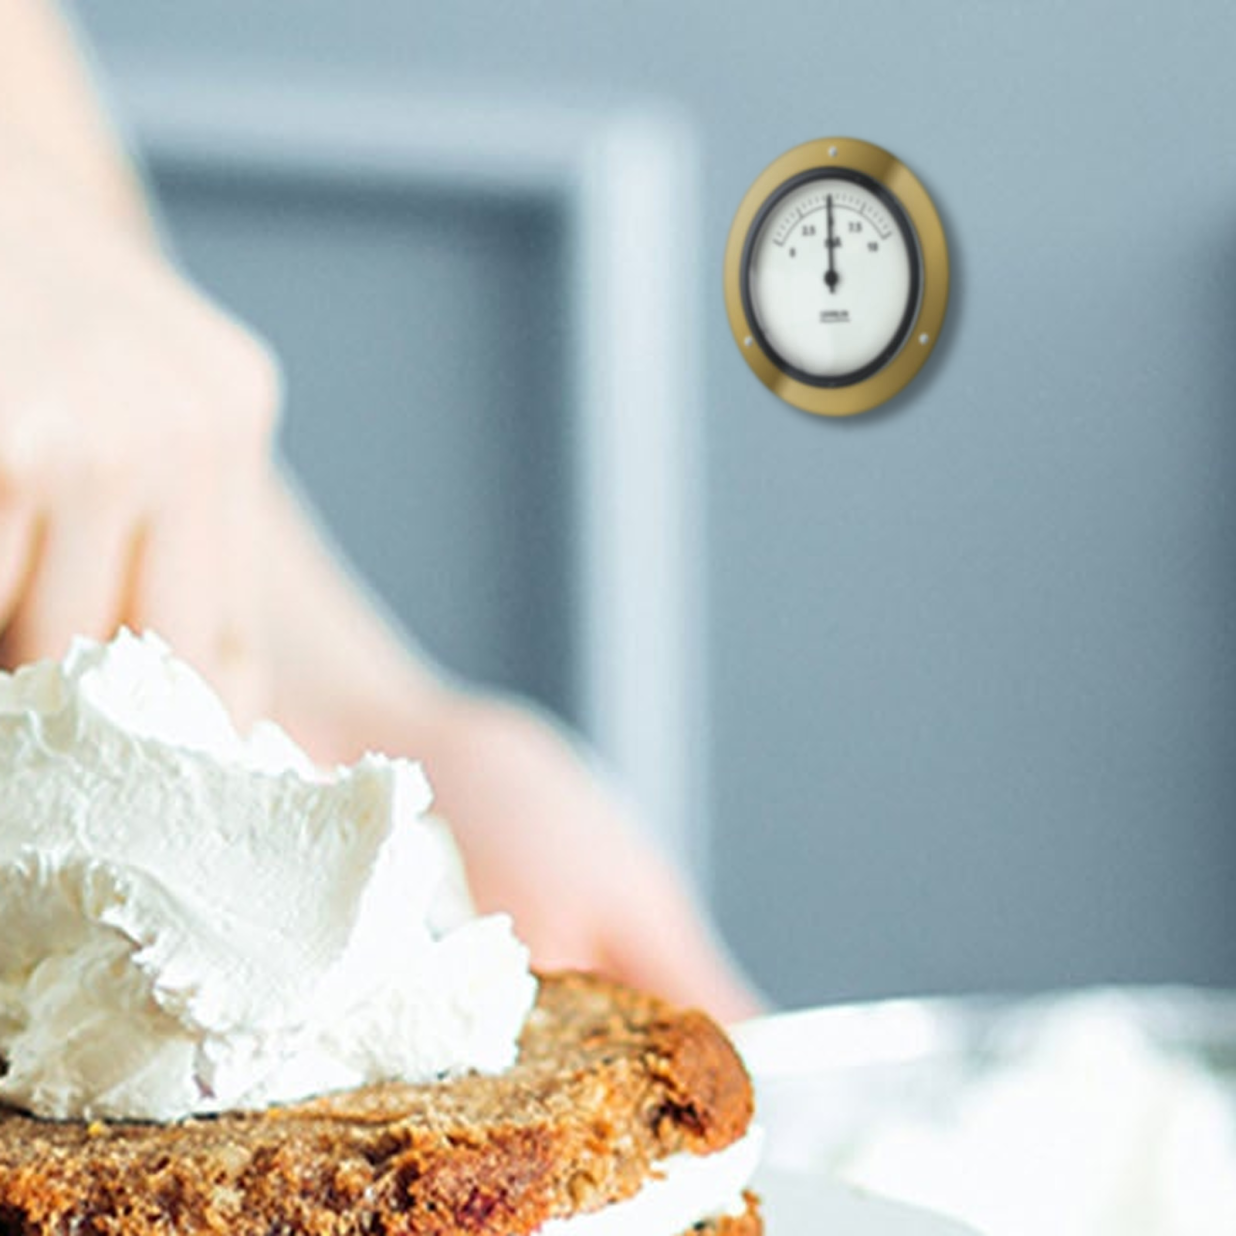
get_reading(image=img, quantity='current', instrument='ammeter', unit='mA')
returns 5 mA
